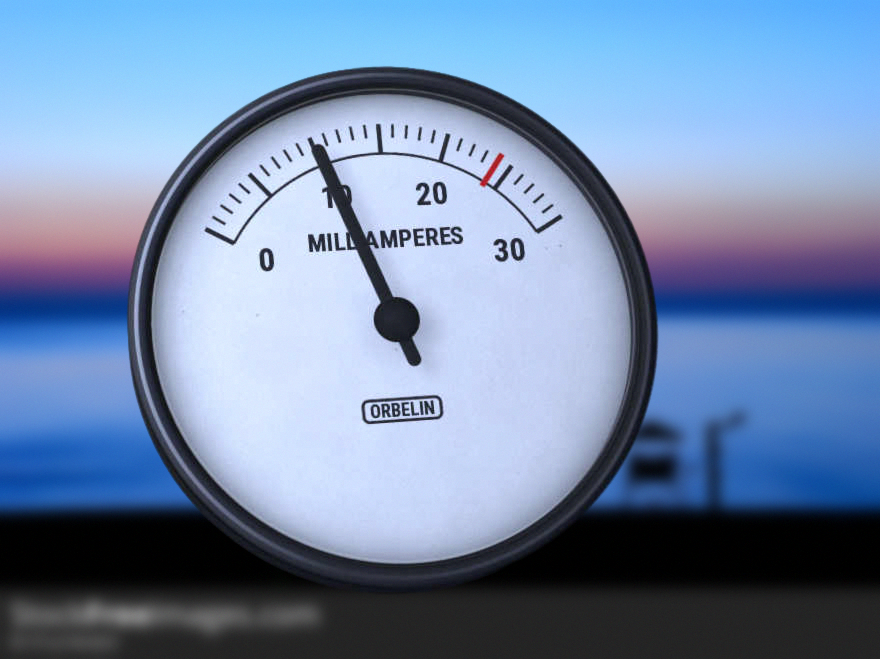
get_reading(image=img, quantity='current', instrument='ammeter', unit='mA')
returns 10 mA
